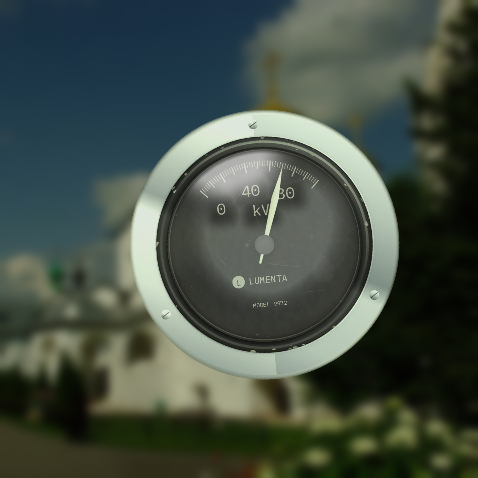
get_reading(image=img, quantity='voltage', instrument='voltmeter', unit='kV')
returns 70 kV
